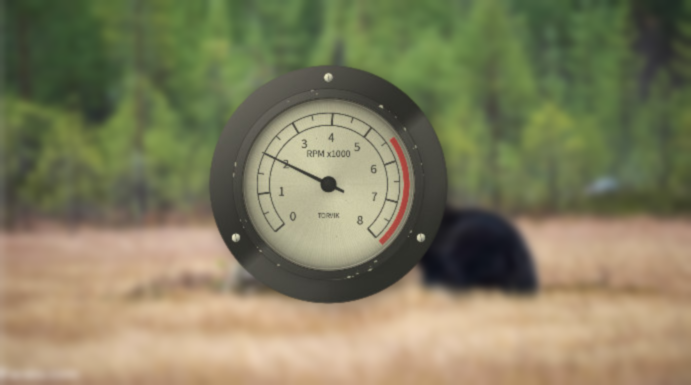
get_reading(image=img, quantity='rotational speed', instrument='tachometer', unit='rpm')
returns 2000 rpm
